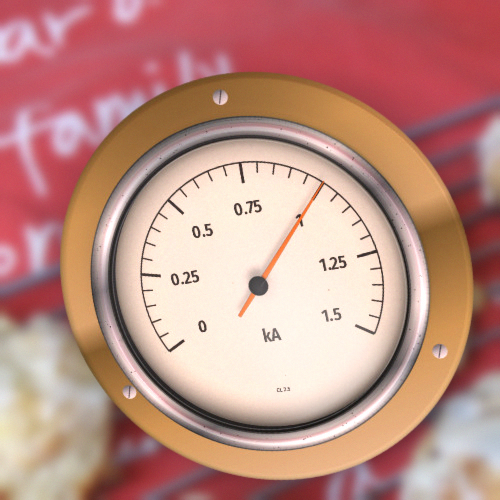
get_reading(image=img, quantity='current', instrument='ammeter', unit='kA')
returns 1 kA
